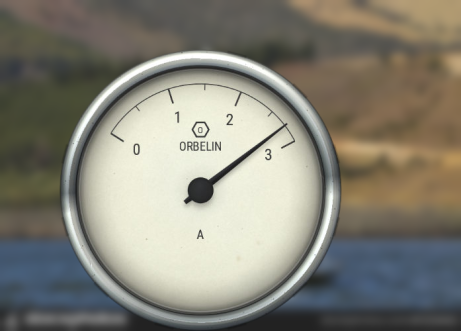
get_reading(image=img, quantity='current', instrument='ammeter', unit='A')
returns 2.75 A
